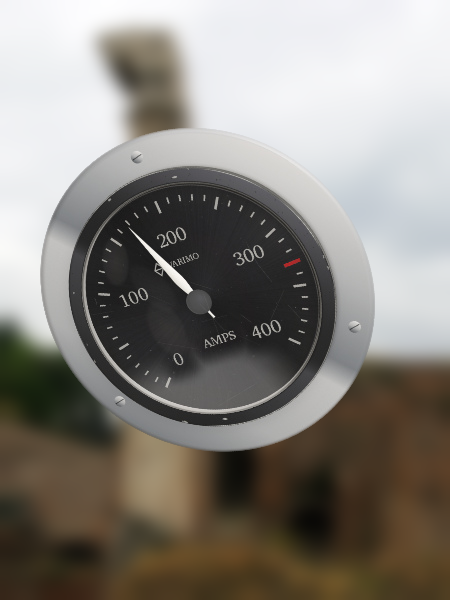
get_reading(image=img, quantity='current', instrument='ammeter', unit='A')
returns 170 A
